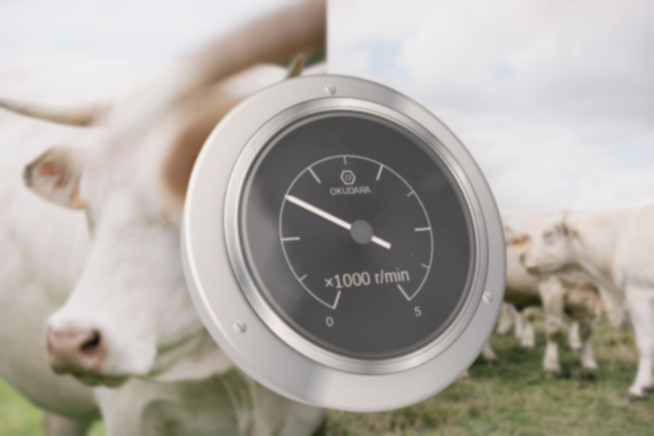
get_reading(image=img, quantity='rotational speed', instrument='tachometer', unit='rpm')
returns 1500 rpm
